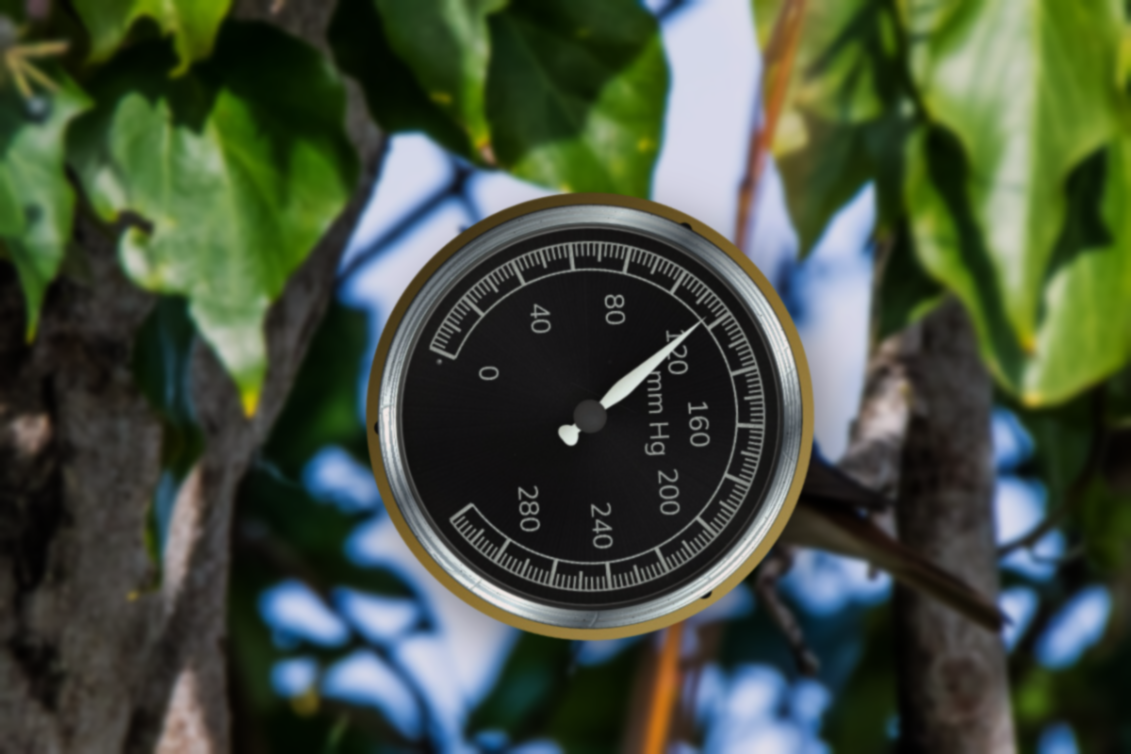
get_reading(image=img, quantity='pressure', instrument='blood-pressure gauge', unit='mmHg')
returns 116 mmHg
